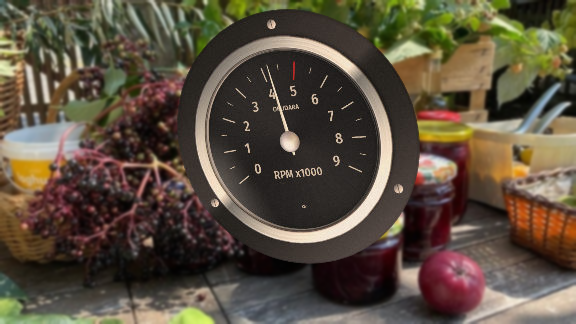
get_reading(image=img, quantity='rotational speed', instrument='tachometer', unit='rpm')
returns 4250 rpm
